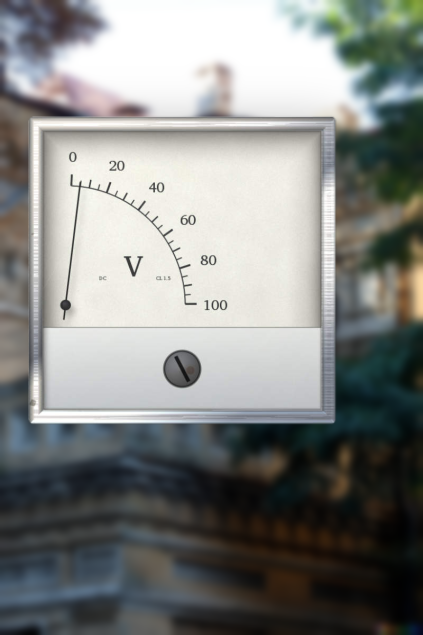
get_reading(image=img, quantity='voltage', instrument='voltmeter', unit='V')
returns 5 V
